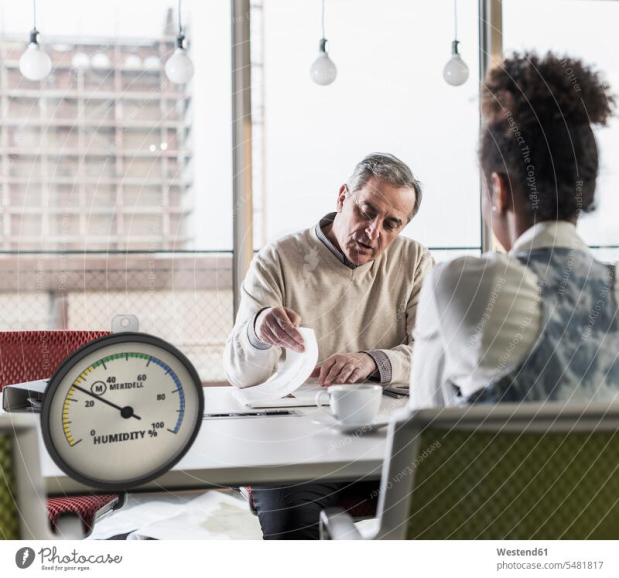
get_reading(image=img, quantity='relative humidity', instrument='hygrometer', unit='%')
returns 26 %
